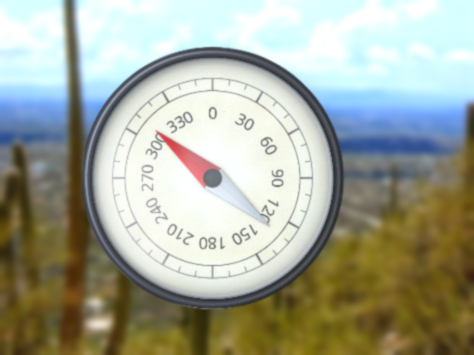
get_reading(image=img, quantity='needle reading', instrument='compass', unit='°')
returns 310 °
